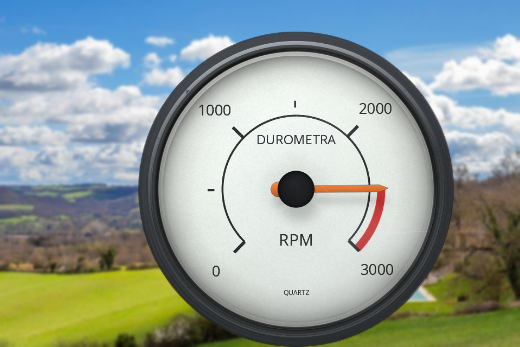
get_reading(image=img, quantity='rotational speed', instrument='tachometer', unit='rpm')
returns 2500 rpm
